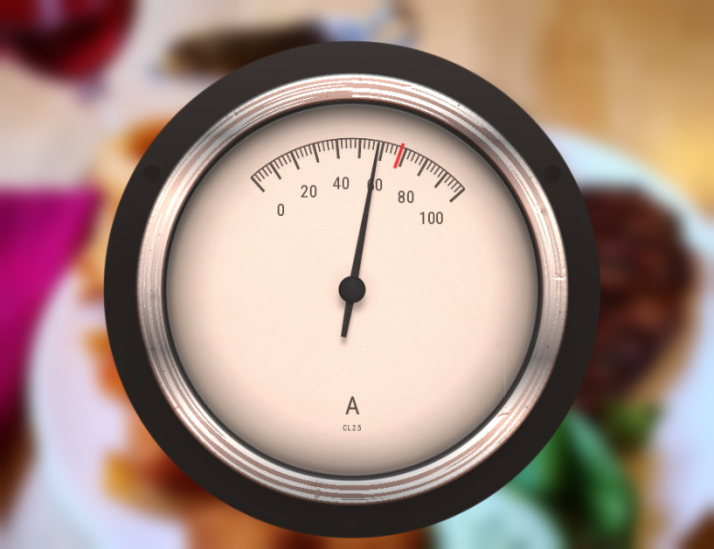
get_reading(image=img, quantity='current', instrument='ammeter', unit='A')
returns 58 A
